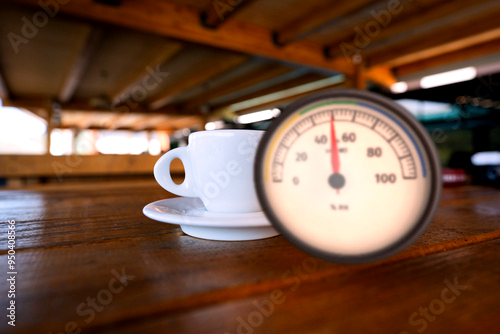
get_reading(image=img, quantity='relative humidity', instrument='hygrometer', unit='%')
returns 50 %
